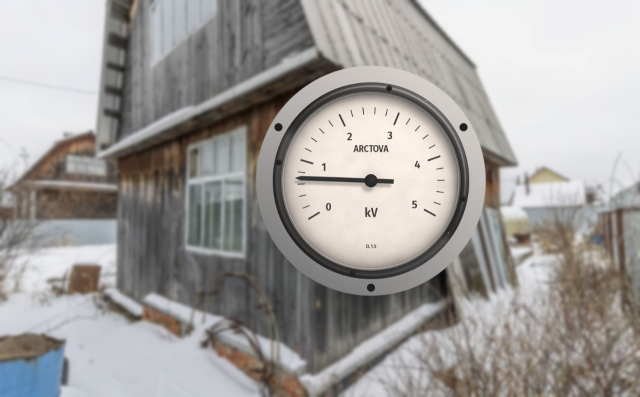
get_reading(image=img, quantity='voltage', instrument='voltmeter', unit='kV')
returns 0.7 kV
